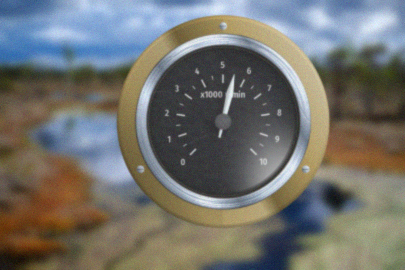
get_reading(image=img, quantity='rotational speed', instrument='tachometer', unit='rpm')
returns 5500 rpm
